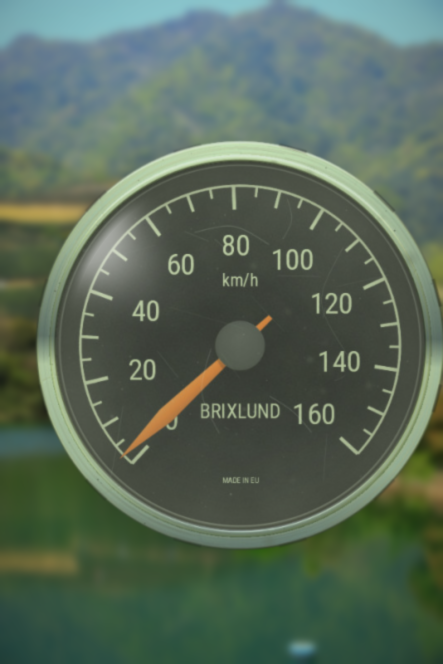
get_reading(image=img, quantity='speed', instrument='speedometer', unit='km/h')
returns 2.5 km/h
